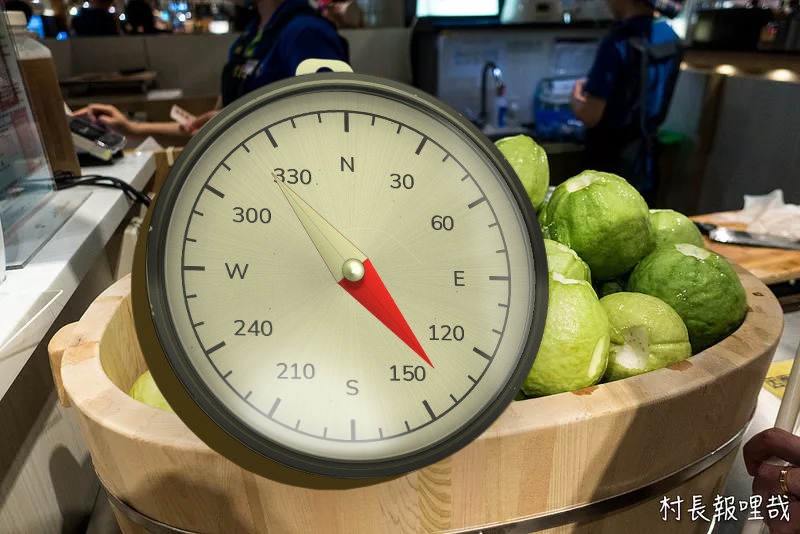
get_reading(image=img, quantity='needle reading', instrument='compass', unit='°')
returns 140 °
